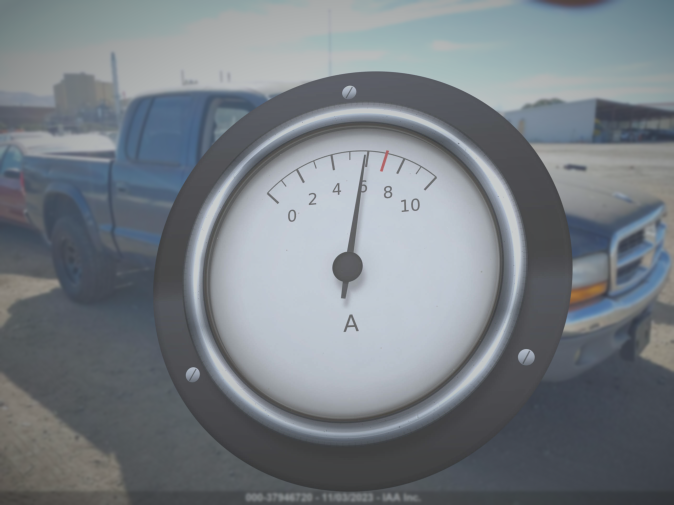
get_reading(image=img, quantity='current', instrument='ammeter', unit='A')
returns 6 A
